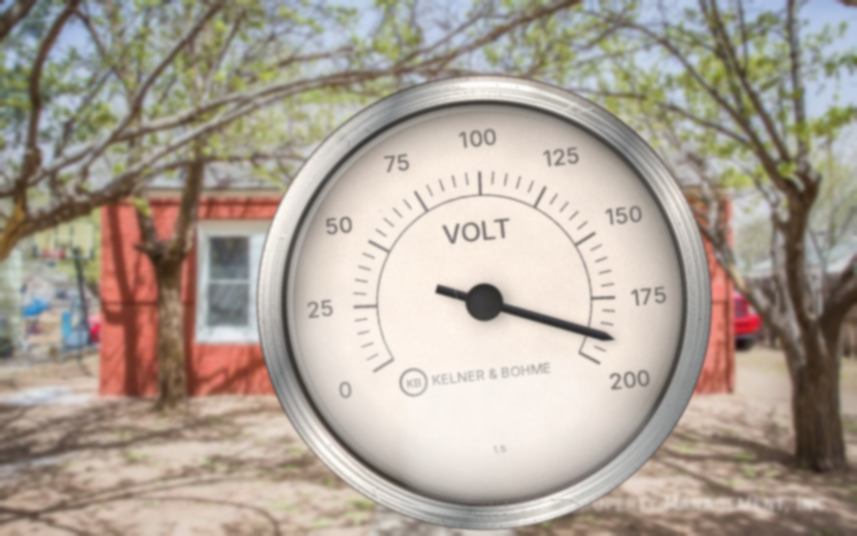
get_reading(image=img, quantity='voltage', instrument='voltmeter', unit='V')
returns 190 V
